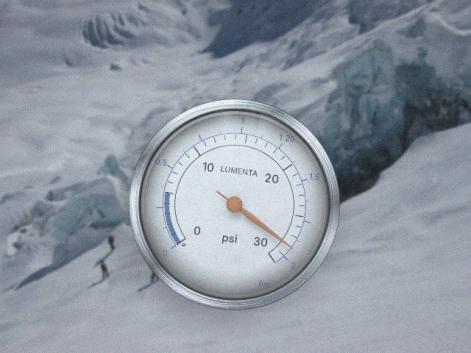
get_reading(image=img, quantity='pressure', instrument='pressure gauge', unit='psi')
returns 28 psi
